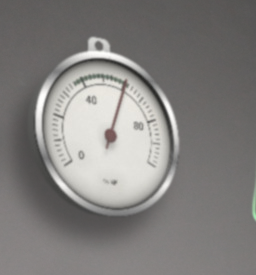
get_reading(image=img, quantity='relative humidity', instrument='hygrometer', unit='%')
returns 60 %
